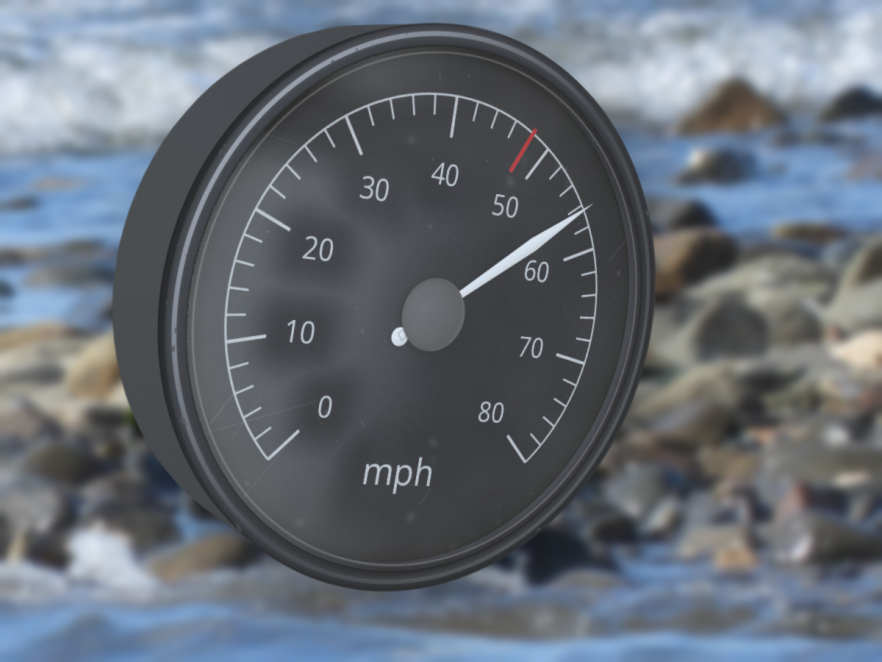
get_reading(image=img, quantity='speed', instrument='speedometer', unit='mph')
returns 56 mph
